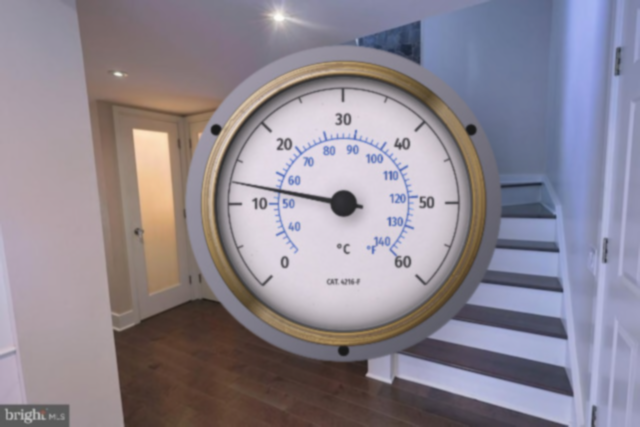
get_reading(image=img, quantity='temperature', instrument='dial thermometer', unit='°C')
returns 12.5 °C
